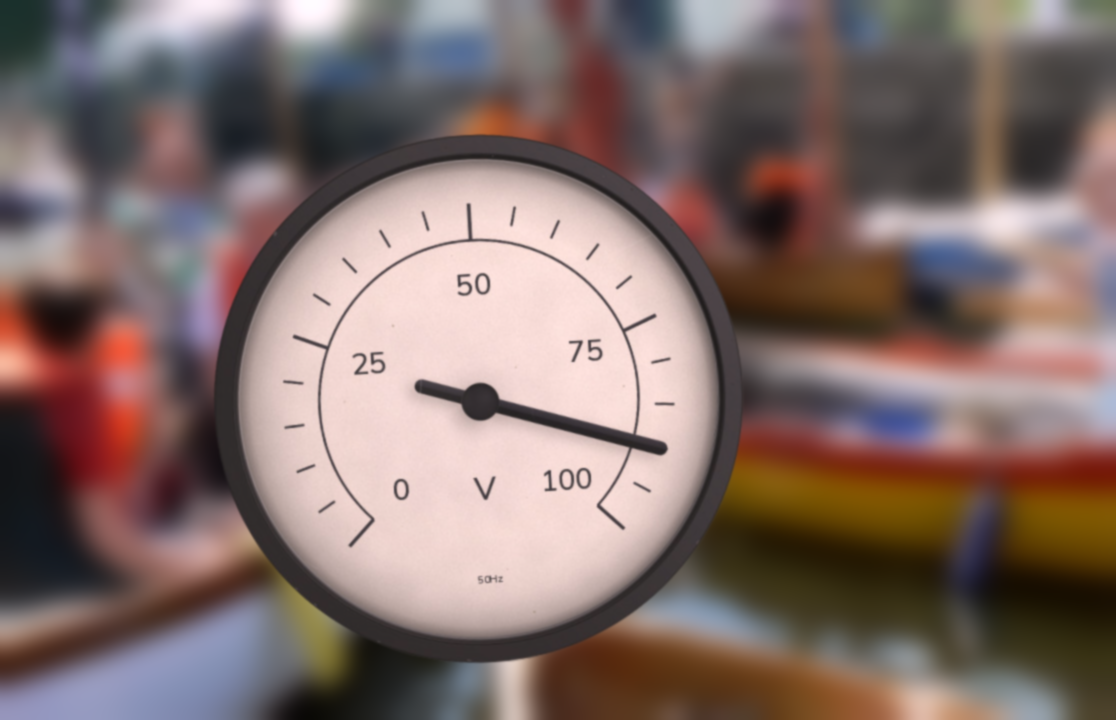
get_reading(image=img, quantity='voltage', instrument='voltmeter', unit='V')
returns 90 V
